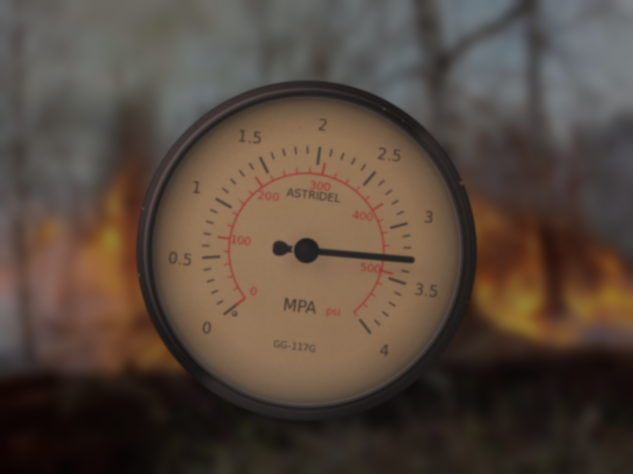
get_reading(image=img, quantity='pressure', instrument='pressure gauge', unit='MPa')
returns 3.3 MPa
